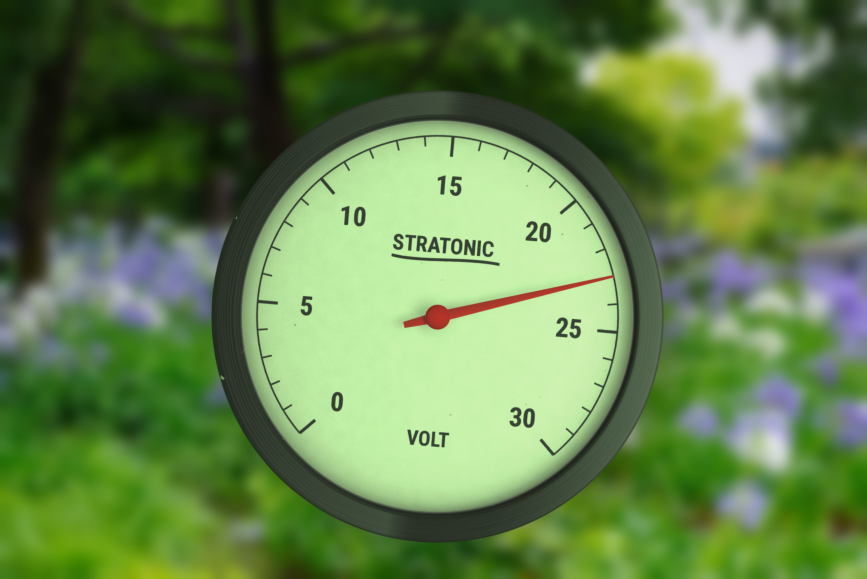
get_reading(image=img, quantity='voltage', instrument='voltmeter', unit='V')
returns 23 V
